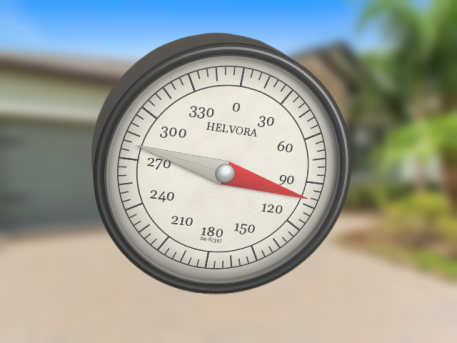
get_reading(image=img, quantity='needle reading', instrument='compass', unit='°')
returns 100 °
